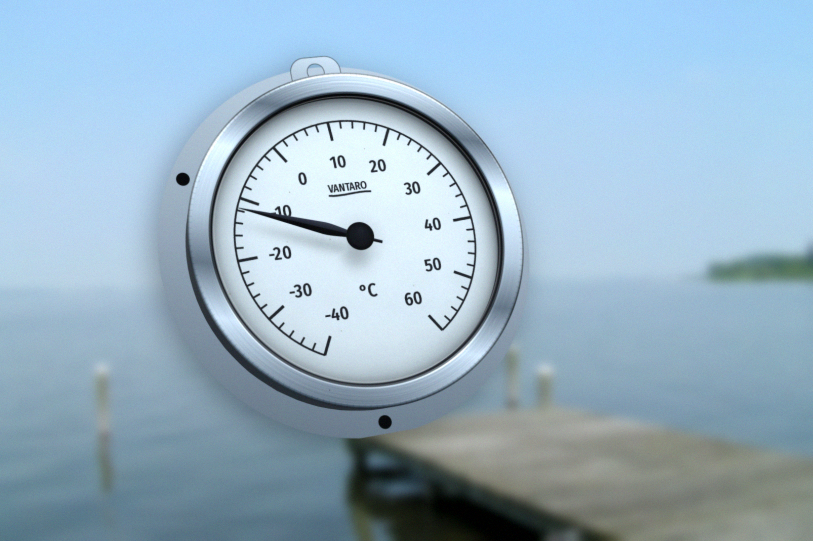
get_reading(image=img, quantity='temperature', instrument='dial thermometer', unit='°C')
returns -12 °C
